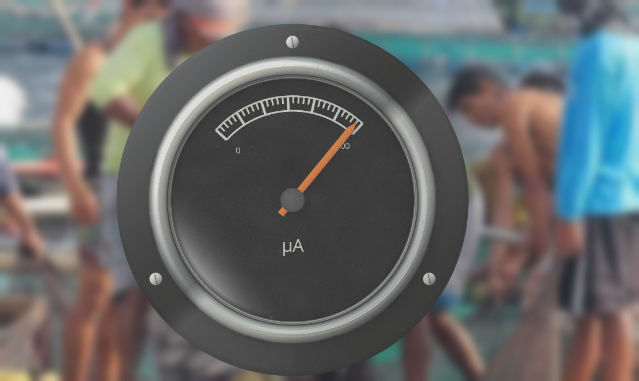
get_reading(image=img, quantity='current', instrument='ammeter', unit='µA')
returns 580 µA
